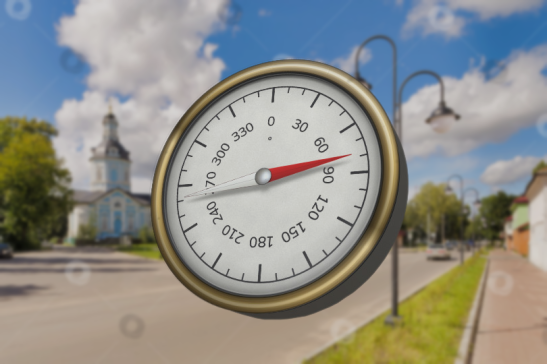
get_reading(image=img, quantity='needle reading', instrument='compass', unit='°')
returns 80 °
